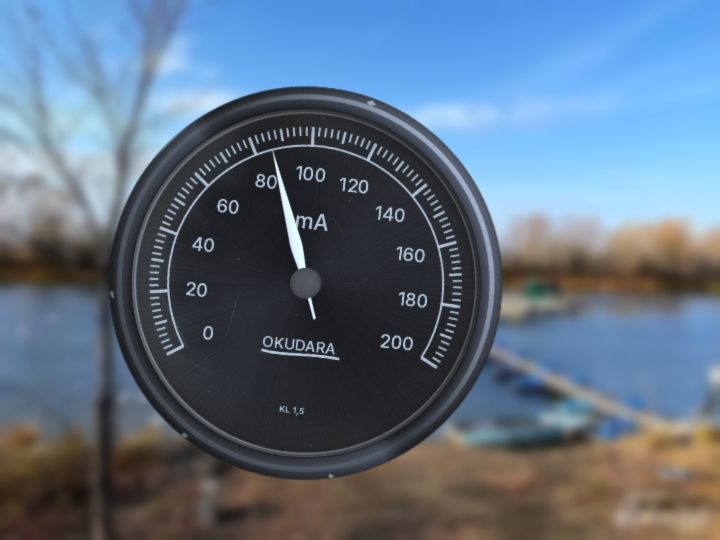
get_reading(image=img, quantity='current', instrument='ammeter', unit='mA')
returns 86 mA
